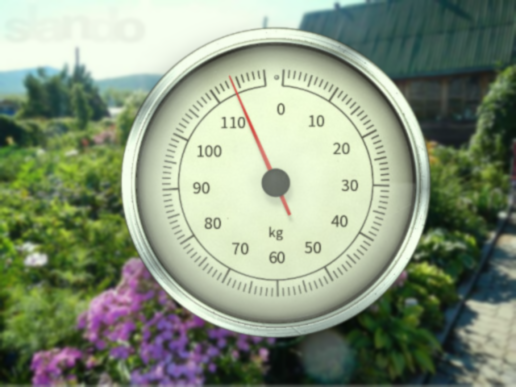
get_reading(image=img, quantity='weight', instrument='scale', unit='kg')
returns 114 kg
